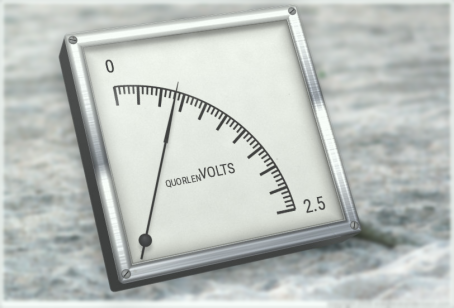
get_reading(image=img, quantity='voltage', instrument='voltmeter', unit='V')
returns 0.65 V
